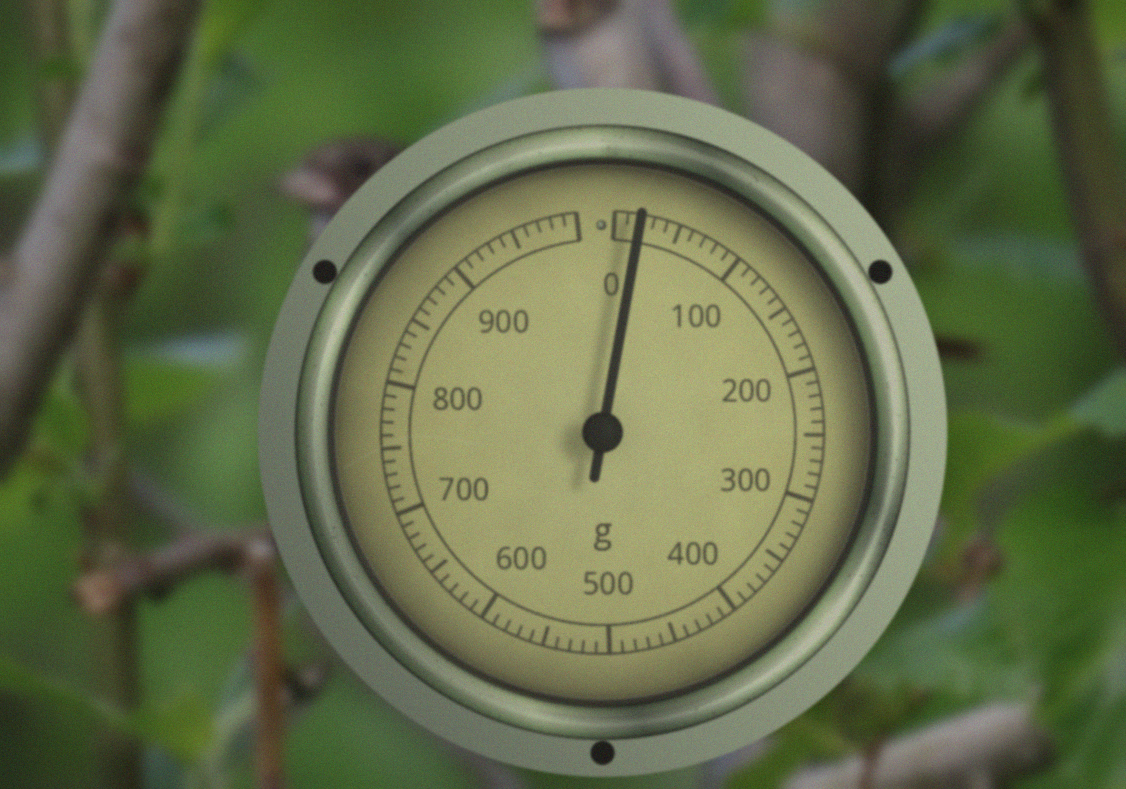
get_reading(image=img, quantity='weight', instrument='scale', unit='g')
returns 20 g
